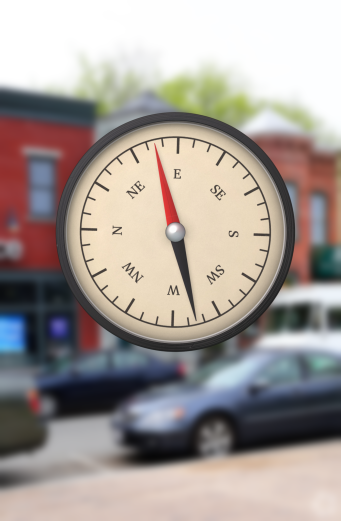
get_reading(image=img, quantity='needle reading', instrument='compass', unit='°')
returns 75 °
